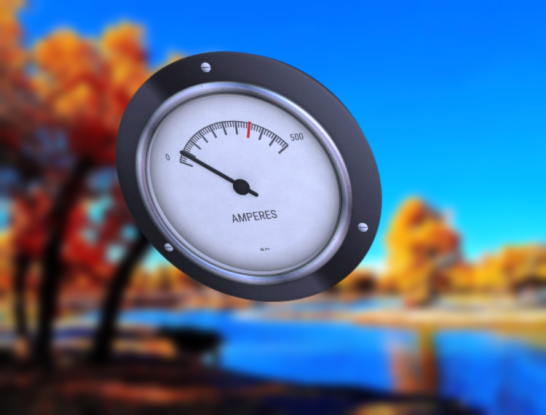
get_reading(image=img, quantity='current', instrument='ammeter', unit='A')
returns 50 A
